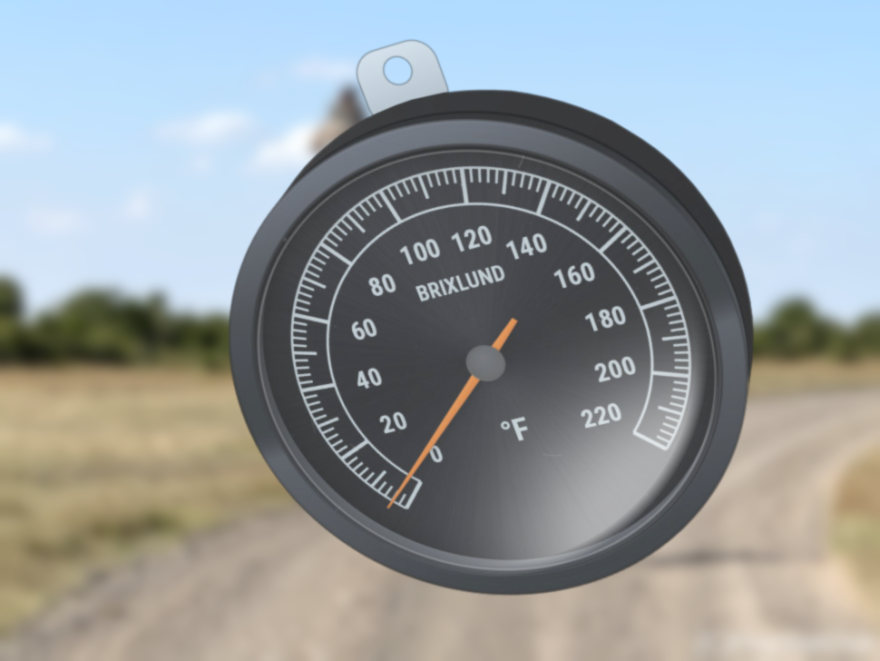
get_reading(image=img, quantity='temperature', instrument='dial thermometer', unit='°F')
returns 4 °F
